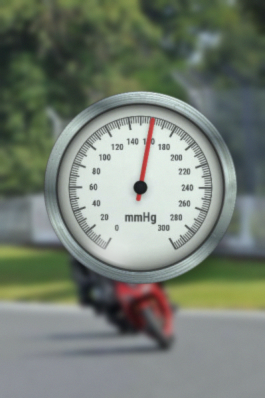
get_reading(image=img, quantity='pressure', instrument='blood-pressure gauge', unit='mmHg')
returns 160 mmHg
